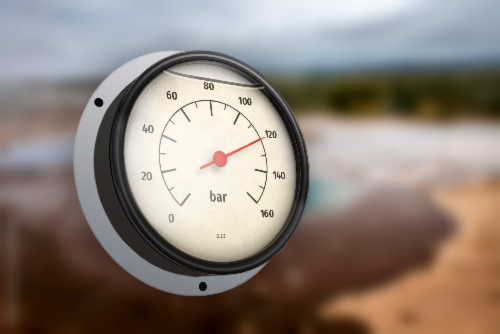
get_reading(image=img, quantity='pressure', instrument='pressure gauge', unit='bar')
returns 120 bar
